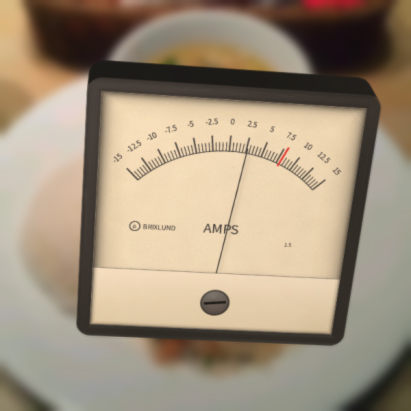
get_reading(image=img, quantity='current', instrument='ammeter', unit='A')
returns 2.5 A
